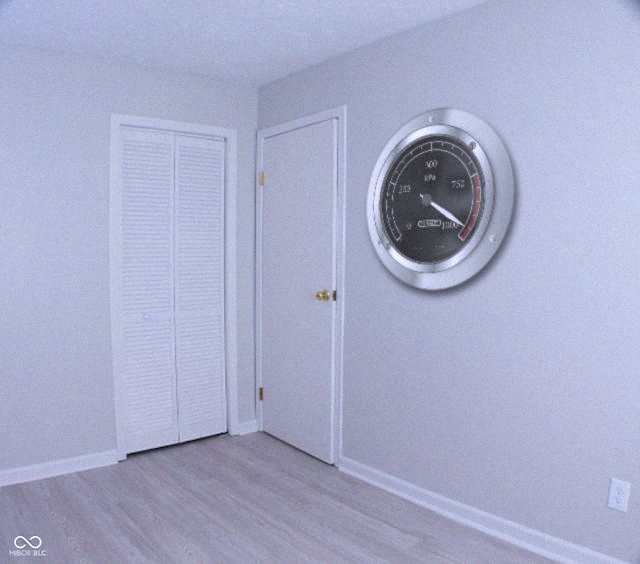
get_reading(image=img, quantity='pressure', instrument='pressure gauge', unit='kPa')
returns 950 kPa
